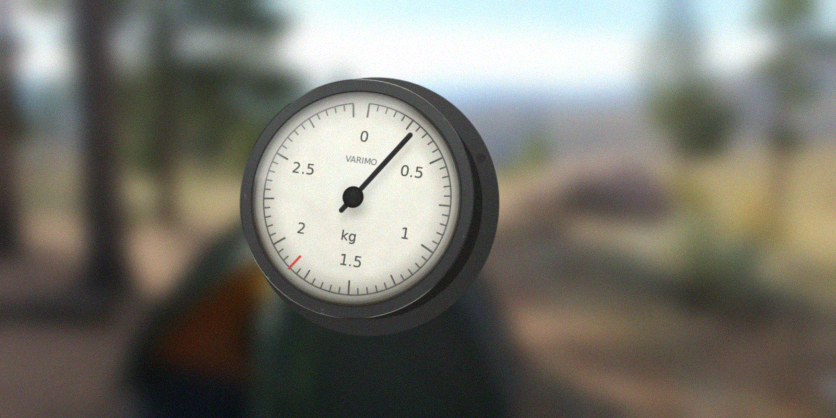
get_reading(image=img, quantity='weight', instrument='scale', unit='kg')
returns 0.3 kg
